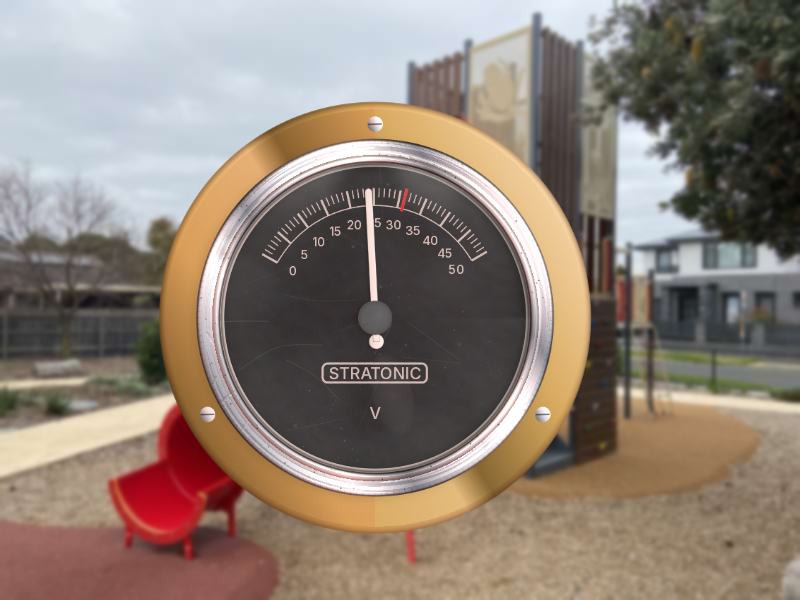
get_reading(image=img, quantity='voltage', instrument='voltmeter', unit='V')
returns 24 V
